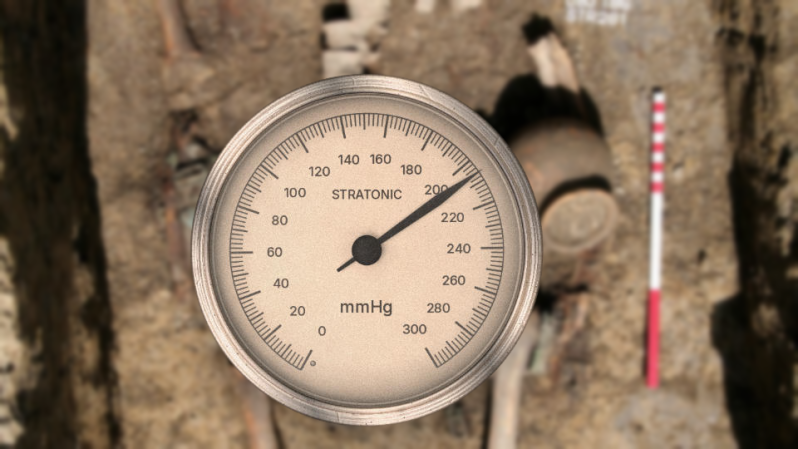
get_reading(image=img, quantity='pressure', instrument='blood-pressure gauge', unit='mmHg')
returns 206 mmHg
